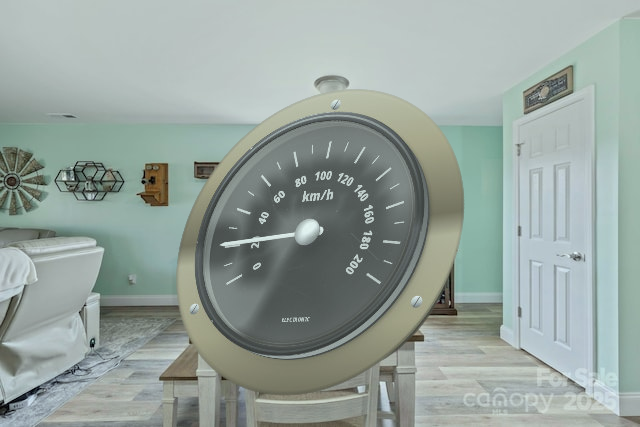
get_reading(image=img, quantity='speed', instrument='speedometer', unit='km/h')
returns 20 km/h
